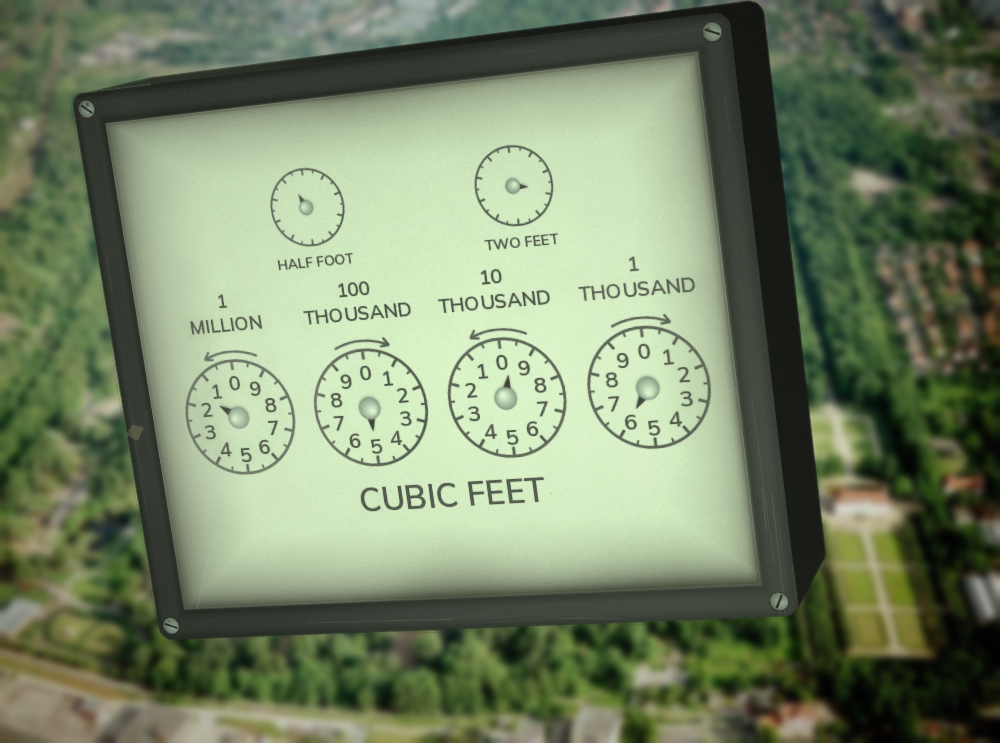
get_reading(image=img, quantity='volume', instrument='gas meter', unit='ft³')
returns 149600 ft³
